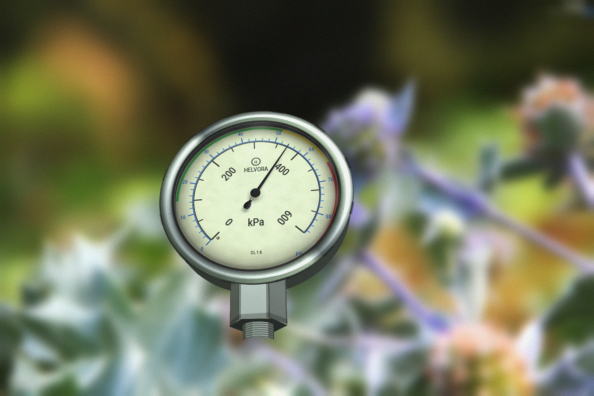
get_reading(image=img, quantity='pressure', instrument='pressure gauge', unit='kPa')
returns 375 kPa
